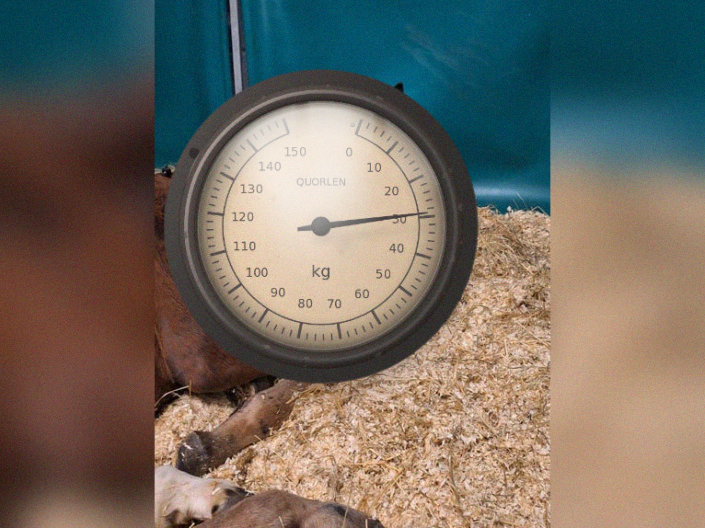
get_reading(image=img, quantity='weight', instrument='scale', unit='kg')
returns 29 kg
